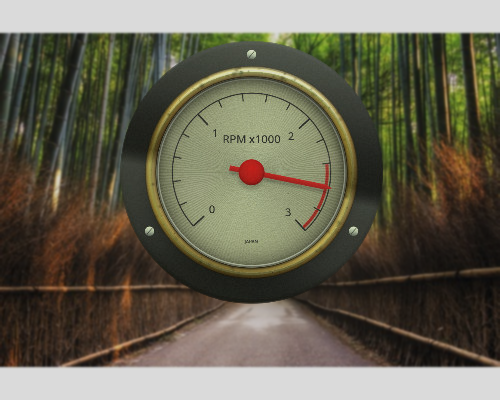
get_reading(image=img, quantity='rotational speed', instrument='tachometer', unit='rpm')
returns 2600 rpm
